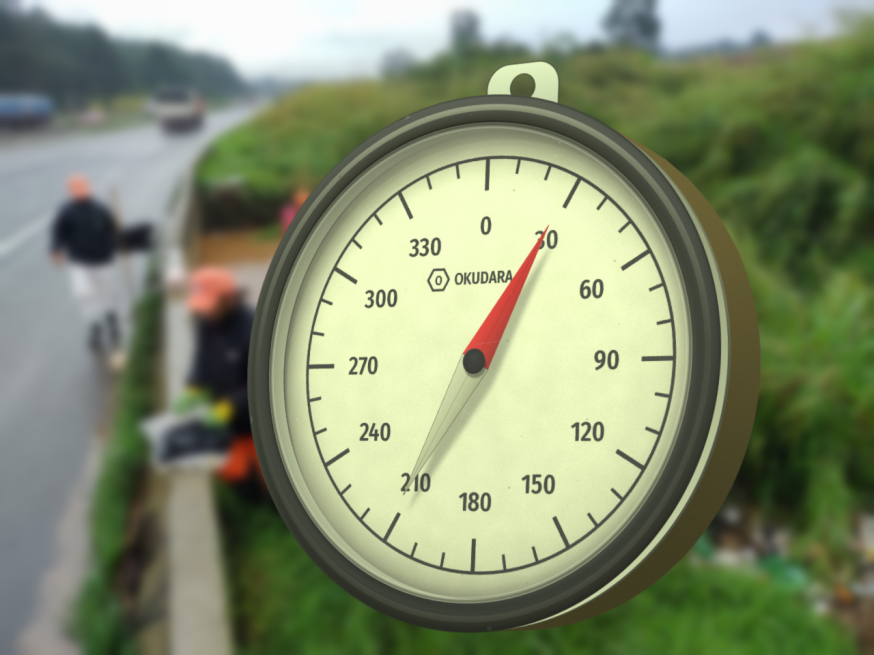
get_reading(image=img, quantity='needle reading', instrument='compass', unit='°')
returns 30 °
